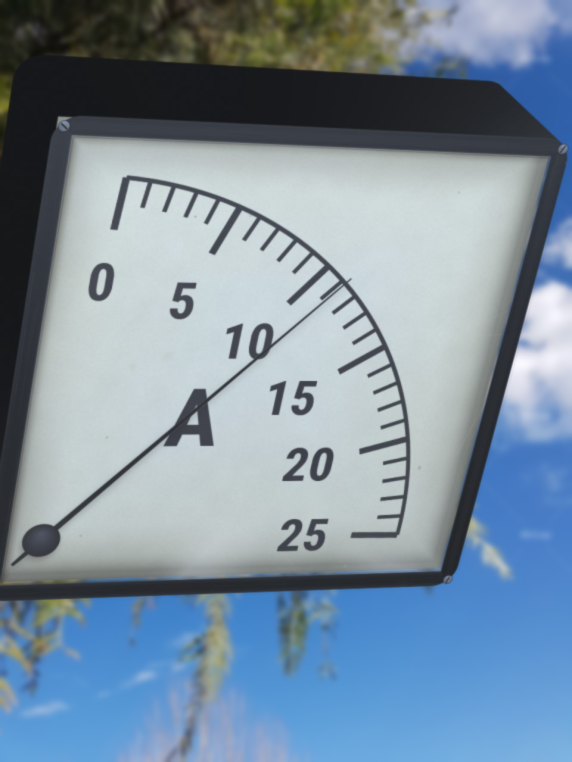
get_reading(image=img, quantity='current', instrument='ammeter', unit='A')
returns 11 A
